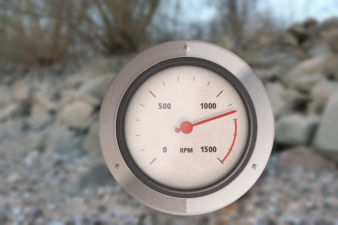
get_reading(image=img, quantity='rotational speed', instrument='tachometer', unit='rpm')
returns 1150 rpm
